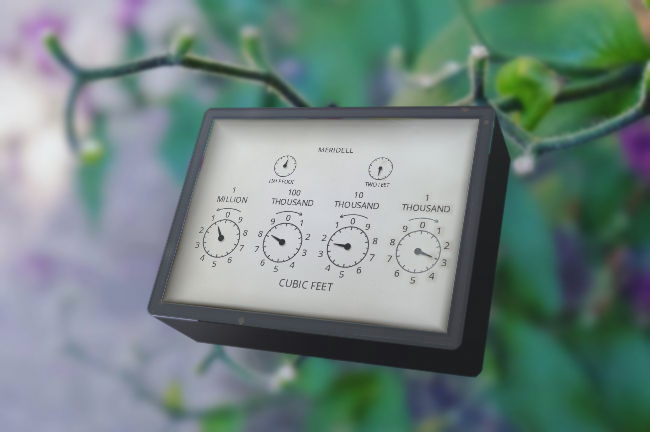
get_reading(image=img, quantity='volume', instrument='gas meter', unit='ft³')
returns 82300 ft³
